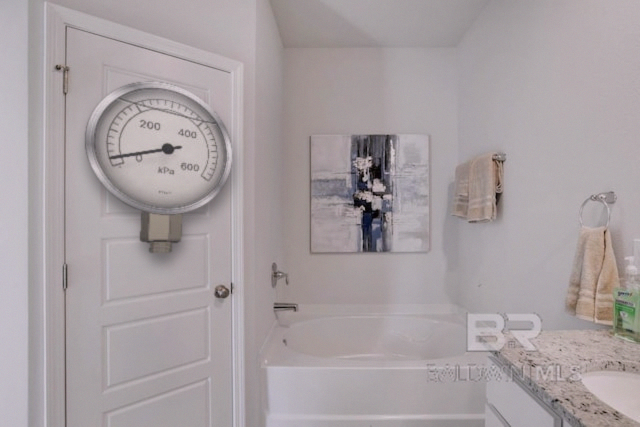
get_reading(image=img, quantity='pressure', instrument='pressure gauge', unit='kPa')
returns 20 kPa
